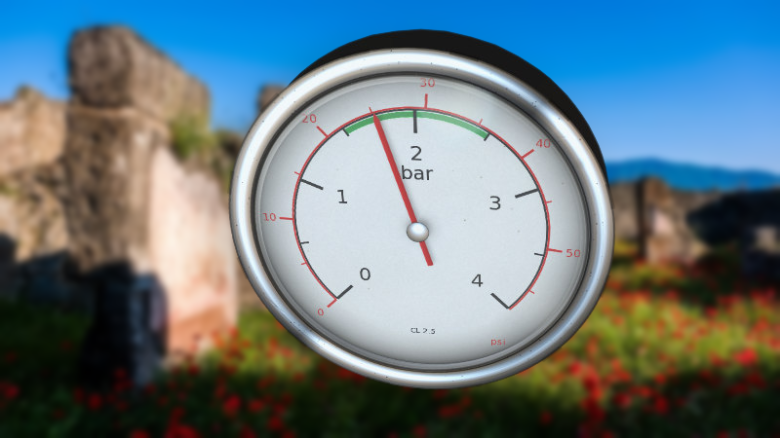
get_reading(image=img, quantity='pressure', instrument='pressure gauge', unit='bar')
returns 1.75 bar
